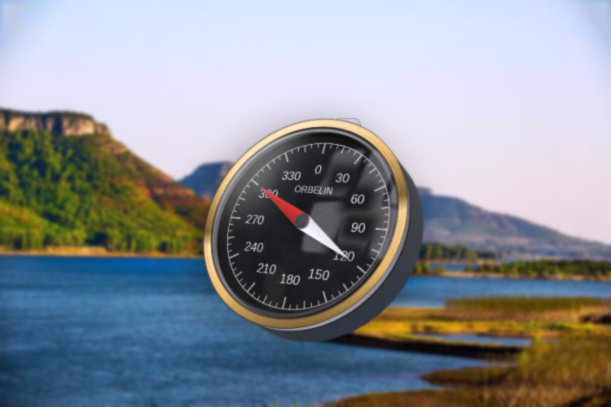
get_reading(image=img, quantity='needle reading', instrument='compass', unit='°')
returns 300 °
